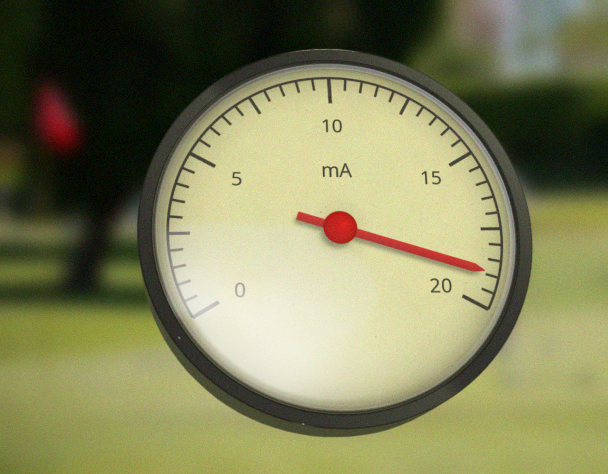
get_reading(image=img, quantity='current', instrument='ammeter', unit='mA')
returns 19 mA
